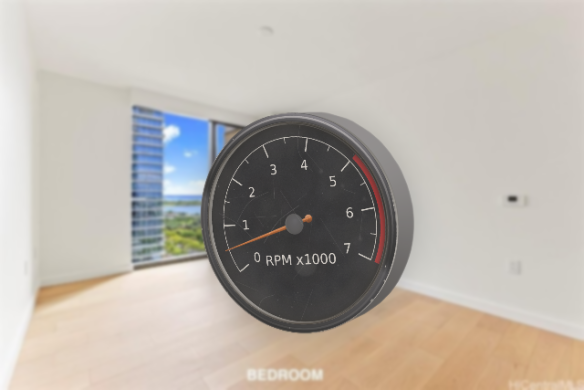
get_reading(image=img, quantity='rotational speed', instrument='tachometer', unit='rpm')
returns 500 rpm
